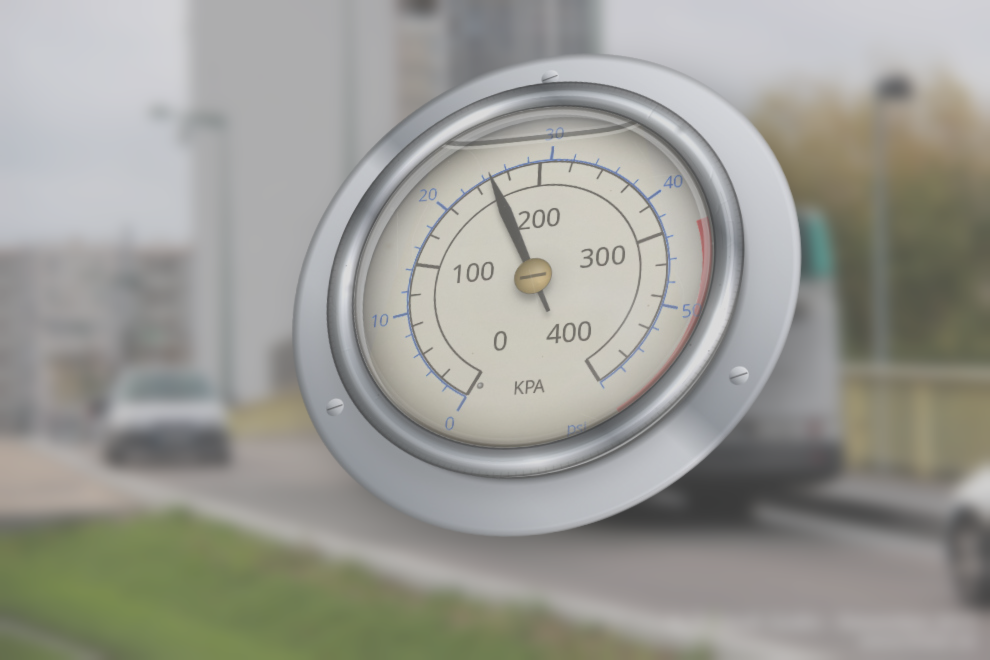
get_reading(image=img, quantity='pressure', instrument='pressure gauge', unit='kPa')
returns 170 kPa
